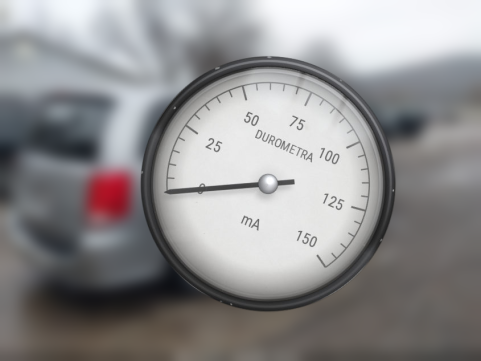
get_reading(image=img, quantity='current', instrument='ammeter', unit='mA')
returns 0 mA
